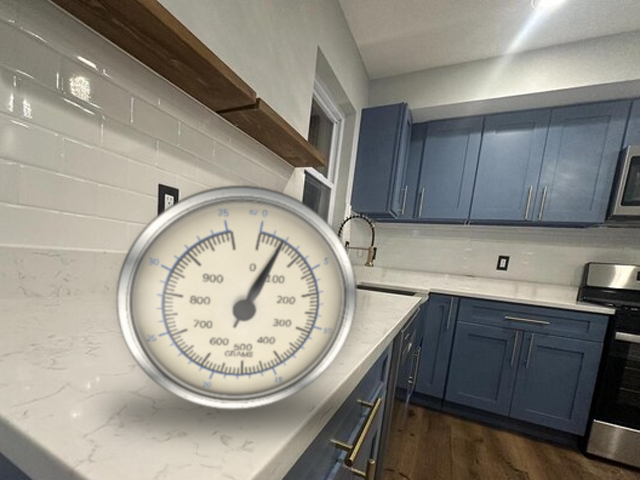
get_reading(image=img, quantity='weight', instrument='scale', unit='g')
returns 50 g
